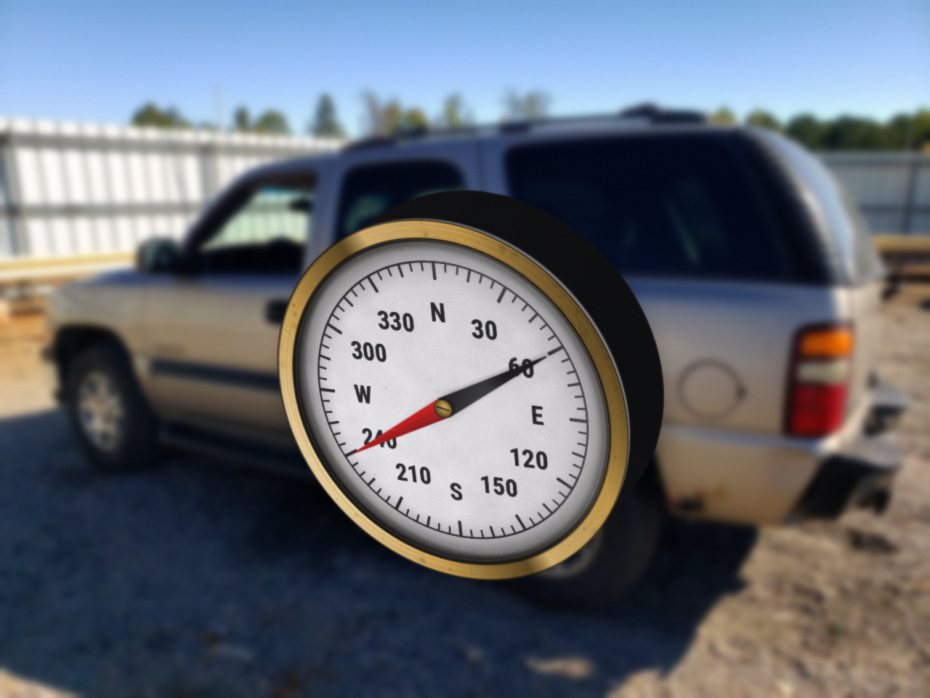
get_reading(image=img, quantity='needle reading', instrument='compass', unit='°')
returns 240 °
